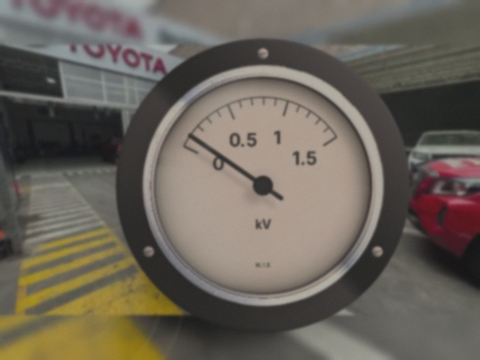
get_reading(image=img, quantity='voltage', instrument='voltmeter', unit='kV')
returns 0.1 kV
